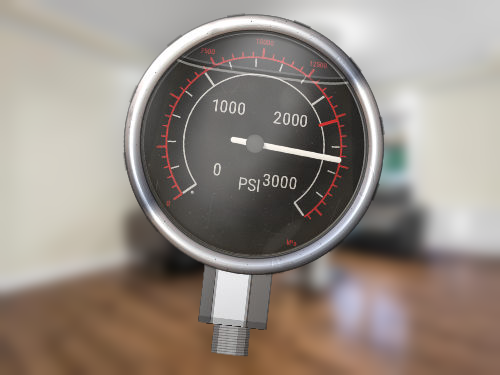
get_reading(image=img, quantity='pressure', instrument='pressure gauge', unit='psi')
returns 2500 psi
